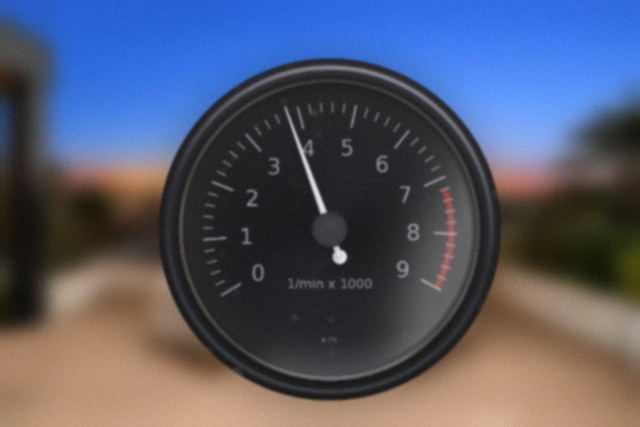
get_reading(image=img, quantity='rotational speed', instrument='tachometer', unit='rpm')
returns 3800 rpm
